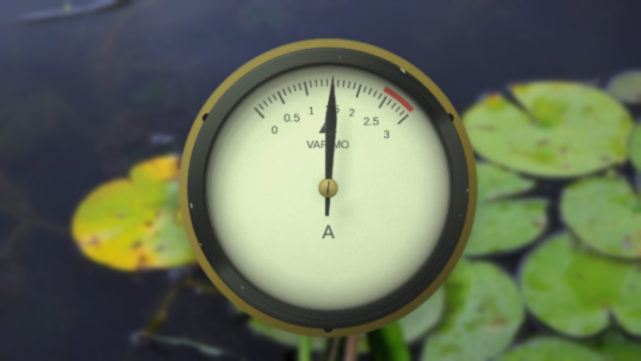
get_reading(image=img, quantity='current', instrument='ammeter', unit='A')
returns 1.5 A
